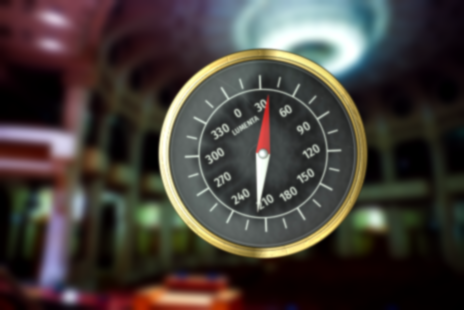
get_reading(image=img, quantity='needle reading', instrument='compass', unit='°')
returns 37.5 °
